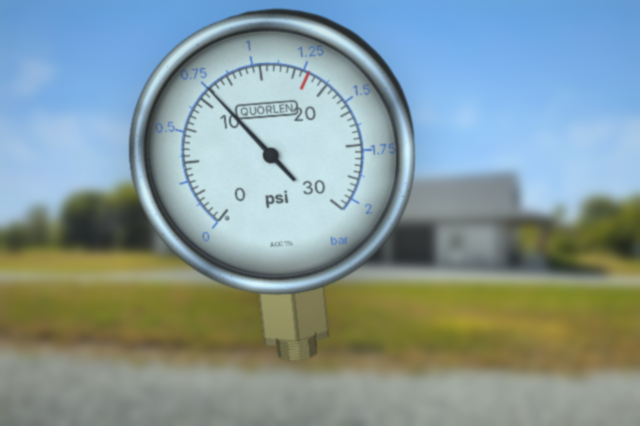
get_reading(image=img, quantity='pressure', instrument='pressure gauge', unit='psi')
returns 11 psi
